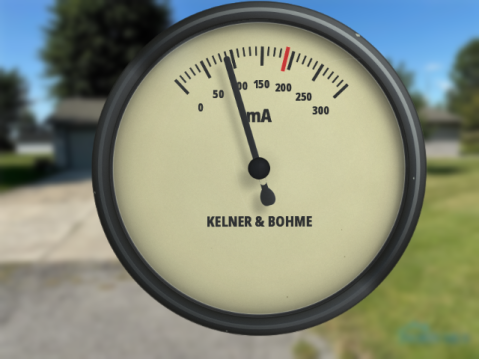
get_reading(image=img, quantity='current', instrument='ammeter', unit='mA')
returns 90 mA
